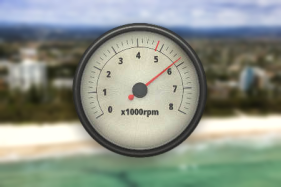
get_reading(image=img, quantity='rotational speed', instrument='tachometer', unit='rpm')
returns 5800 rpm
